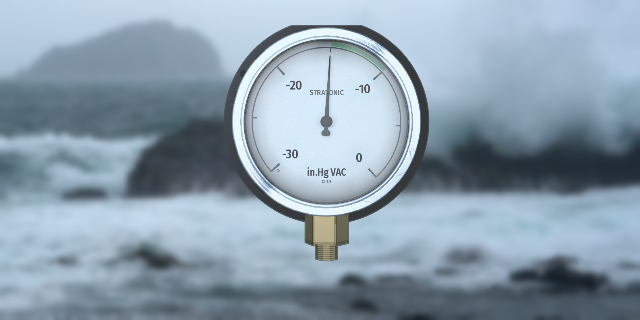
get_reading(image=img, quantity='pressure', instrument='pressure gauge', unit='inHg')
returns -15 inHg
